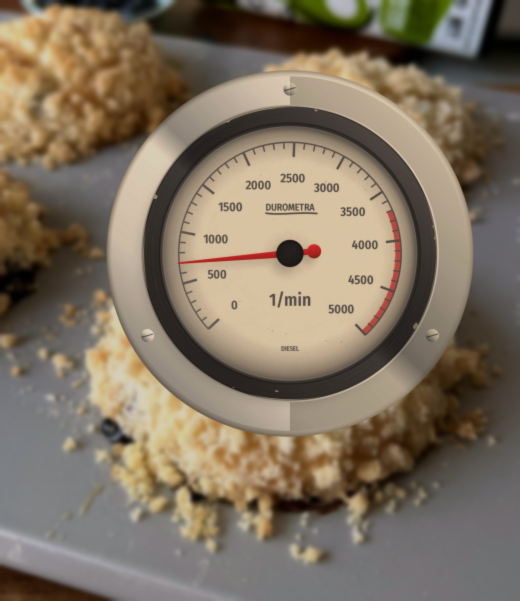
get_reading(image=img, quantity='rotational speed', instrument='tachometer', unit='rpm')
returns 700 rpm
